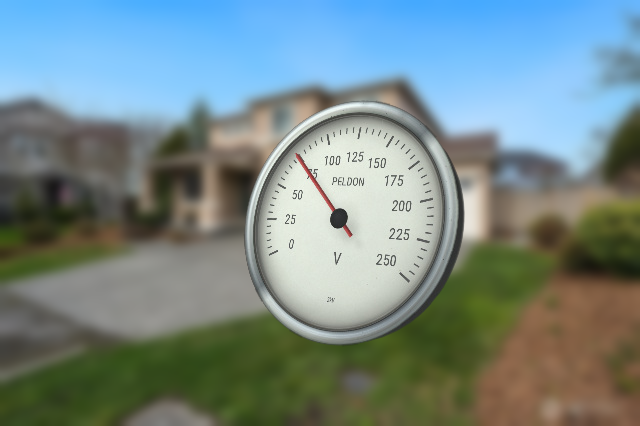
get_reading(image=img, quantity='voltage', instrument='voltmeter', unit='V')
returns 75 V
